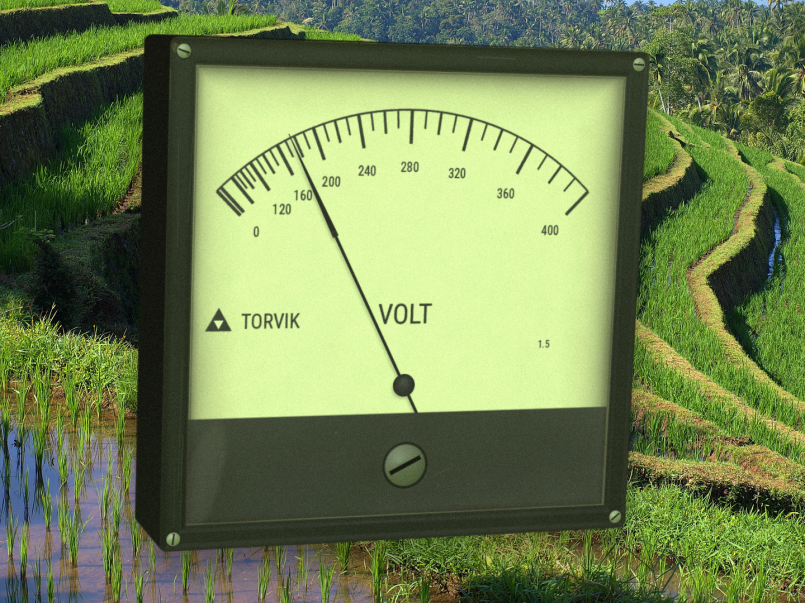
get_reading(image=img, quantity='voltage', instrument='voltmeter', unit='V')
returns 175 V
